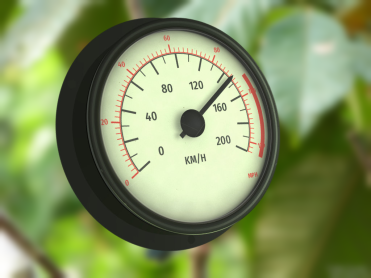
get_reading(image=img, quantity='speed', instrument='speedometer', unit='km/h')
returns 145 km/h
